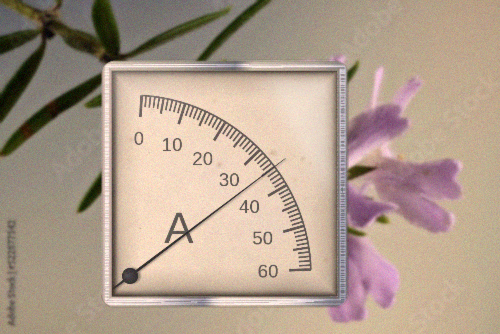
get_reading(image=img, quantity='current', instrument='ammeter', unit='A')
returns 35 A
